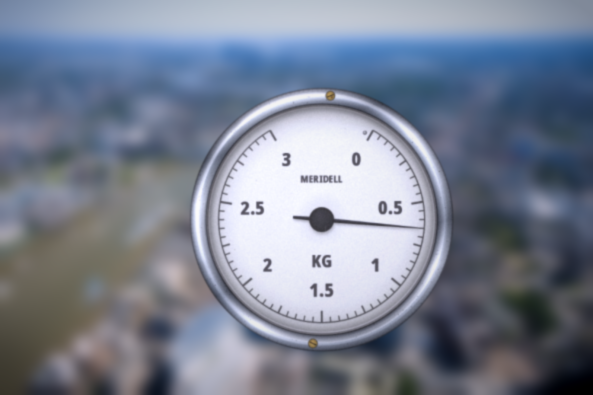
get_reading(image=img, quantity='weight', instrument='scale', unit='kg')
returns 0.65 kg
